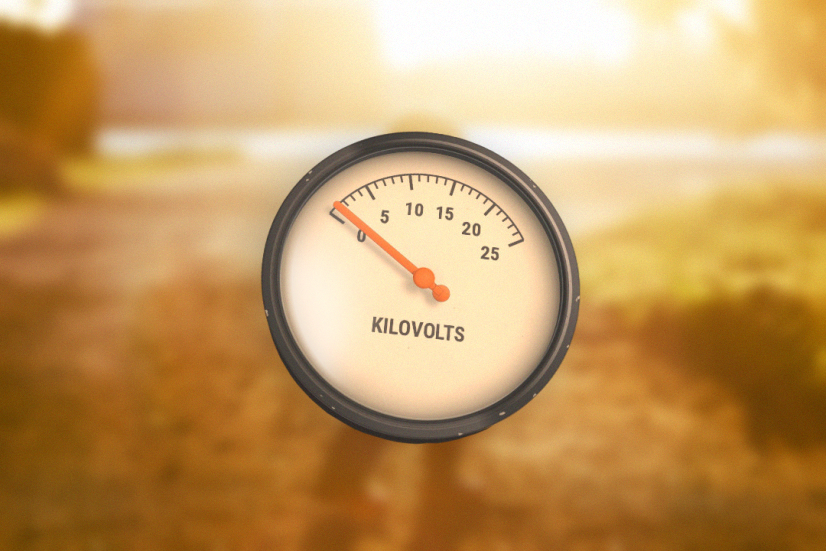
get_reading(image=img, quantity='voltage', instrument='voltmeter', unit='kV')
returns 1 kV
